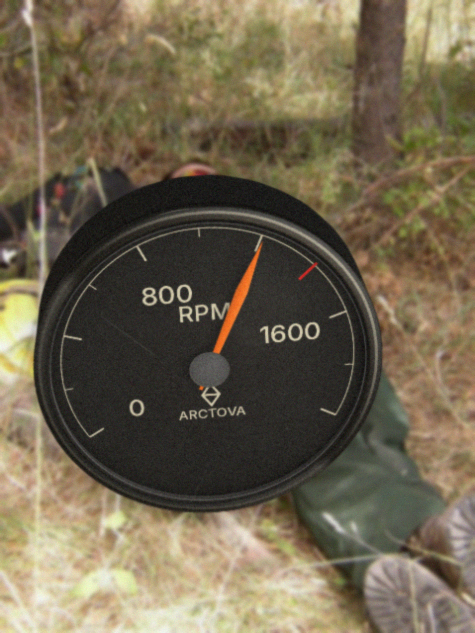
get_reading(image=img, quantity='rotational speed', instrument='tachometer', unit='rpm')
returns 1200 rpm
